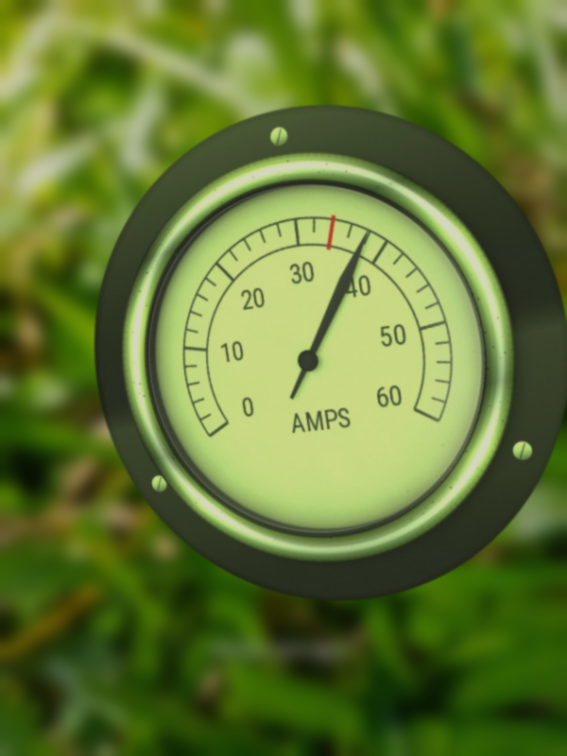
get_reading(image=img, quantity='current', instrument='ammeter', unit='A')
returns 38 A
